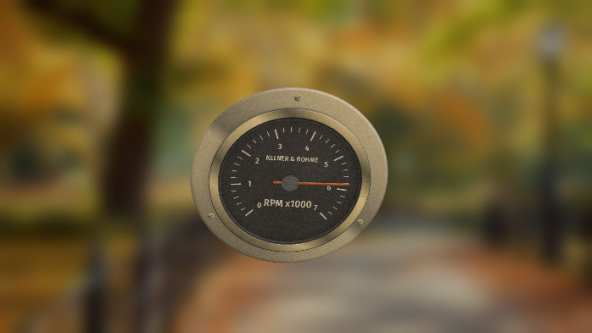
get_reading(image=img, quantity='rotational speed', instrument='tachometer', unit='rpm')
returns 5800 rpm
